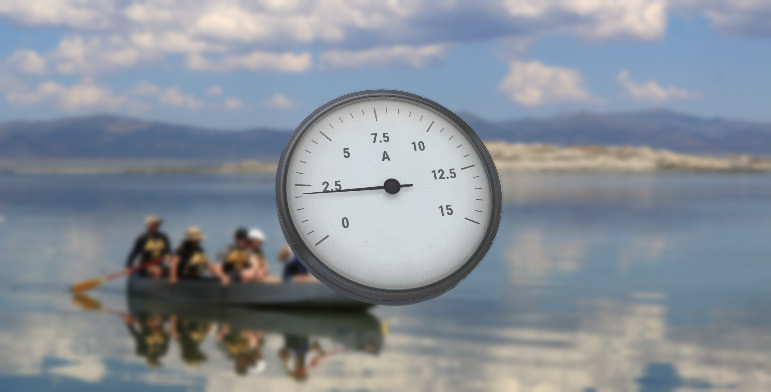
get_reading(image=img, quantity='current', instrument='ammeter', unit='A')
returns 2 A
